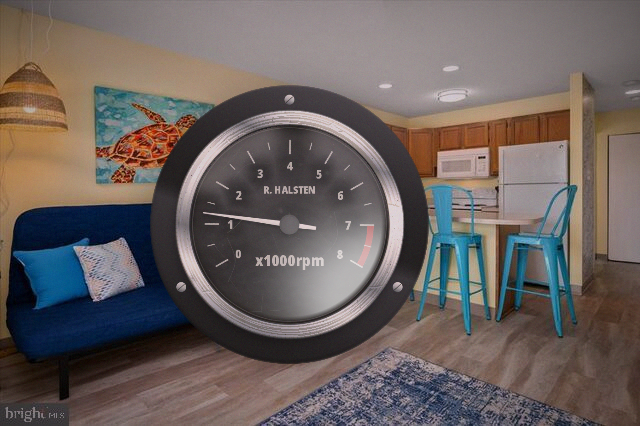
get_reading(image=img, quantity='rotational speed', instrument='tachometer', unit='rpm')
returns 1250 rpm
